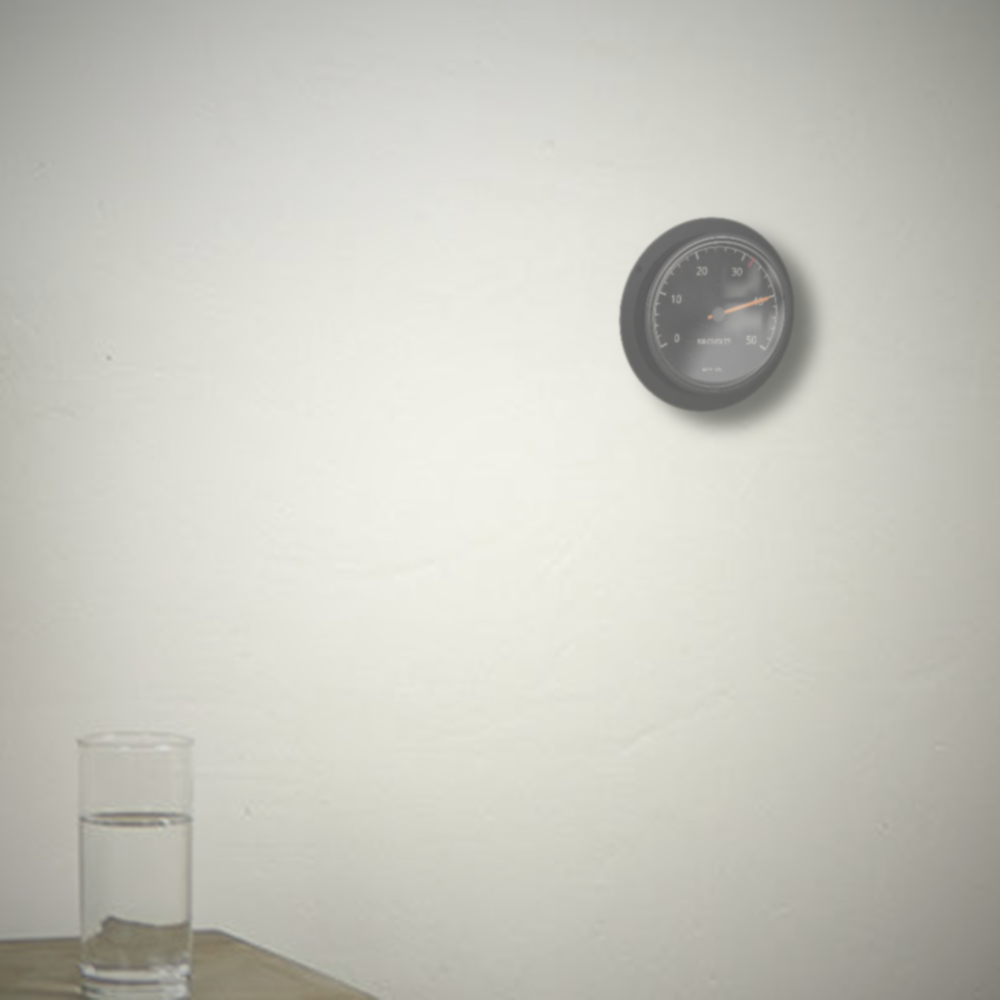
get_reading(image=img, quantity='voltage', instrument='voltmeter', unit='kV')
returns 40 kV
